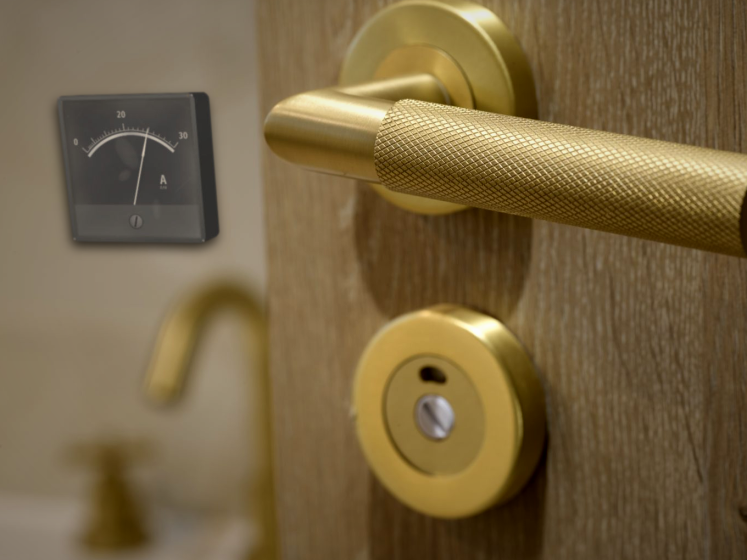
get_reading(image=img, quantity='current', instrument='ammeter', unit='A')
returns 25 A
